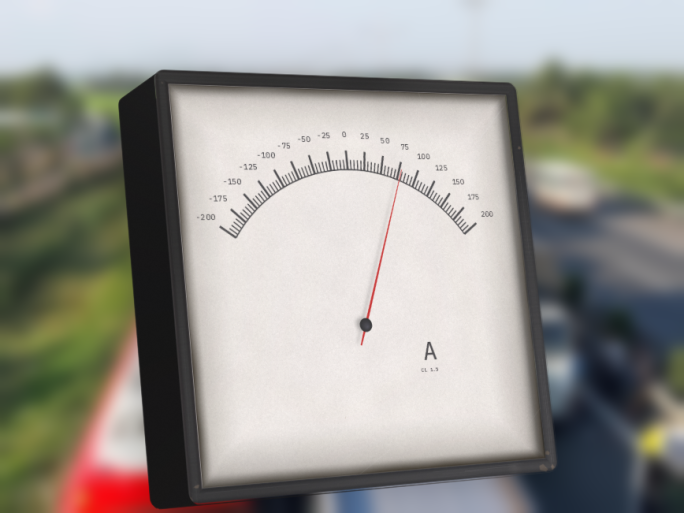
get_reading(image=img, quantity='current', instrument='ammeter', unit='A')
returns 75 A
